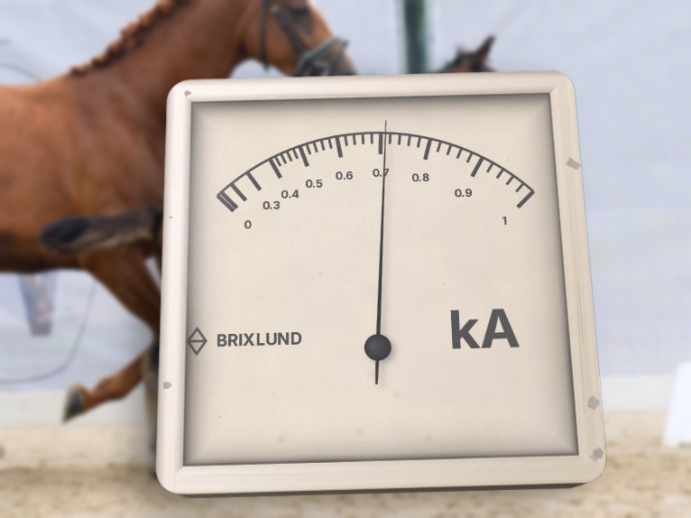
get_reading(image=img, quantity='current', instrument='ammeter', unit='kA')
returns 0.71 kA
